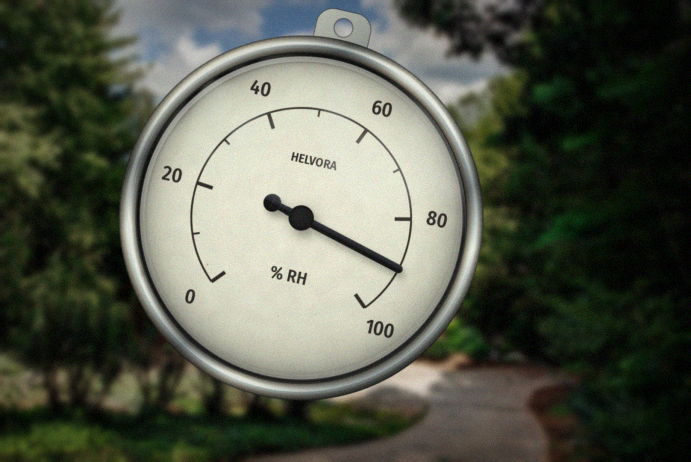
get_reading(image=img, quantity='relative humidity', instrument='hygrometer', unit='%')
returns 90 %
